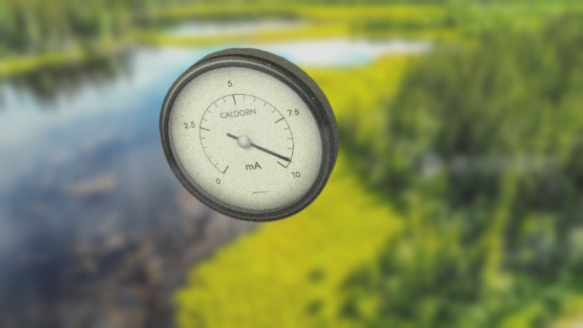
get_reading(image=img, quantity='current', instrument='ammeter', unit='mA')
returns 9.5 mA
